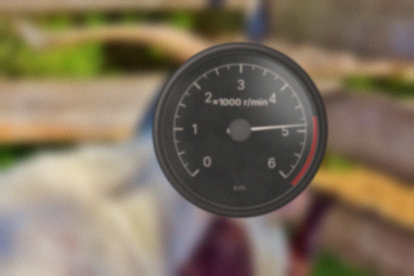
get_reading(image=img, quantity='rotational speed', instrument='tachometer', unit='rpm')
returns 4875 rpm
